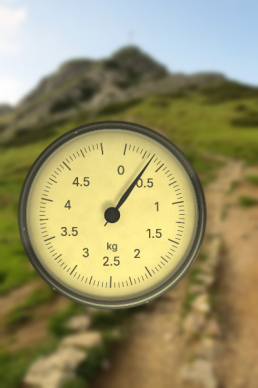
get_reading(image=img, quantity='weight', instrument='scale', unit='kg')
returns 0.35 kg
